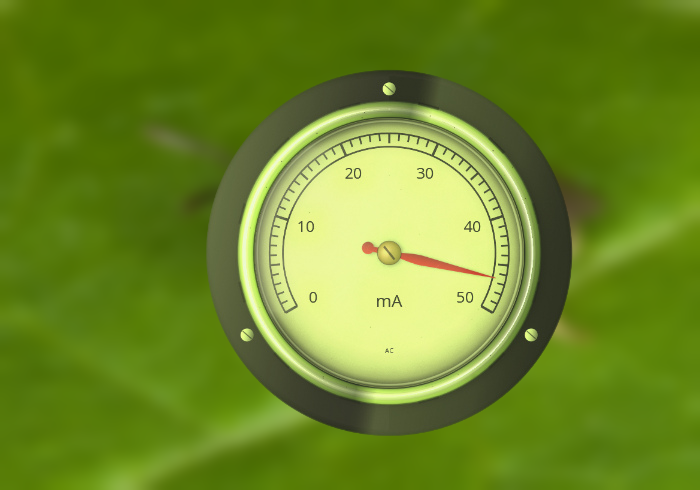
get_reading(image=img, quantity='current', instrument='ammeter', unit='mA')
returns 46.5 mA
